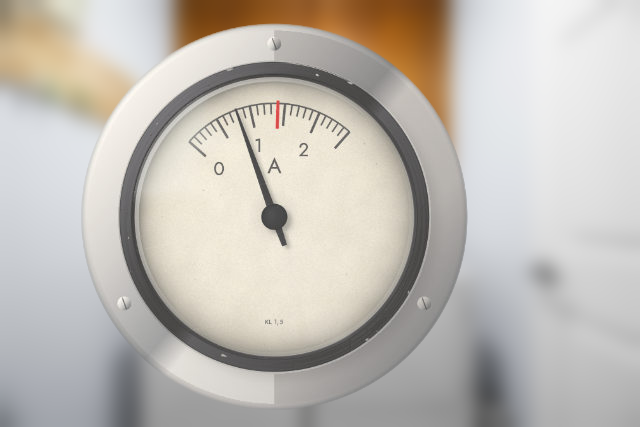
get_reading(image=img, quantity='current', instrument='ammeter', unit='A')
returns 0.8 A
